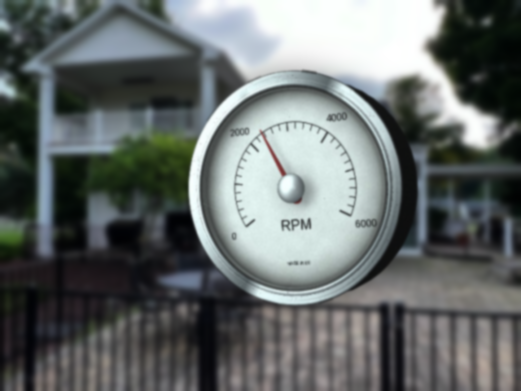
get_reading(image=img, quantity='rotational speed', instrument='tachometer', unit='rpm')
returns 2400 rpm
